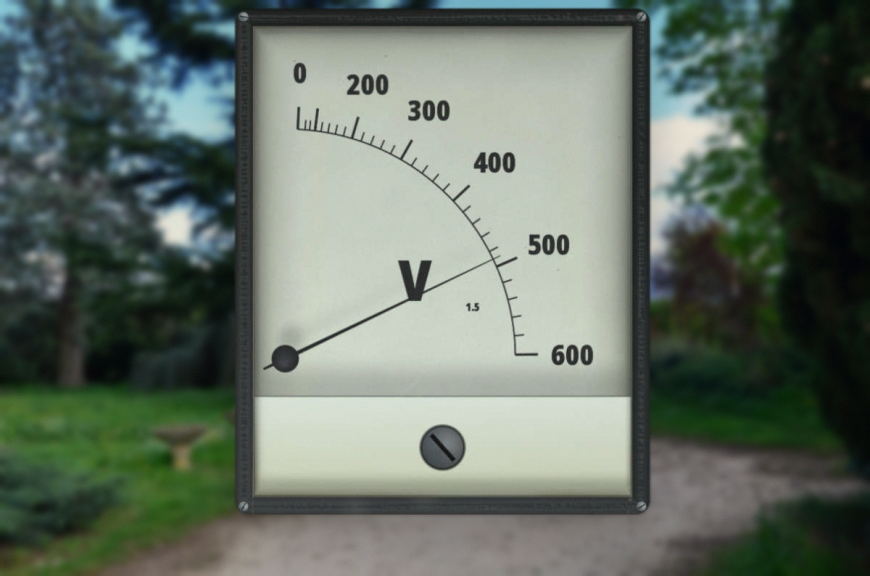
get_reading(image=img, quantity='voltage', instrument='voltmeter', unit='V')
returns 490 V
